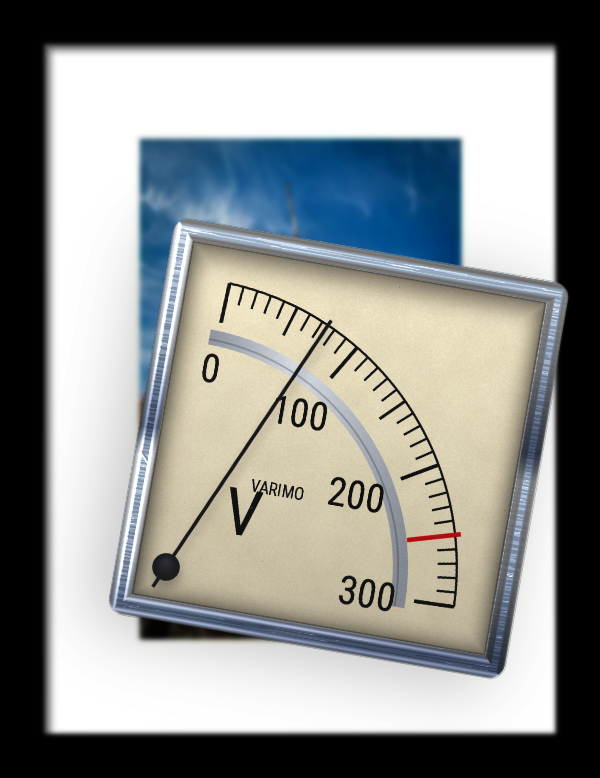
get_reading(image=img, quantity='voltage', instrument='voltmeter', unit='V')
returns 75 V
